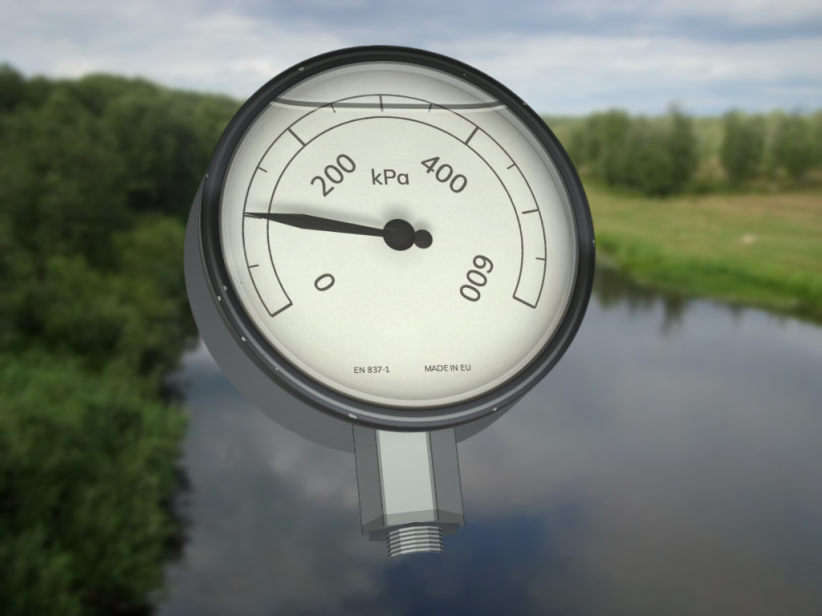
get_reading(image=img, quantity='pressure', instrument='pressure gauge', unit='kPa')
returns 100 kPa
